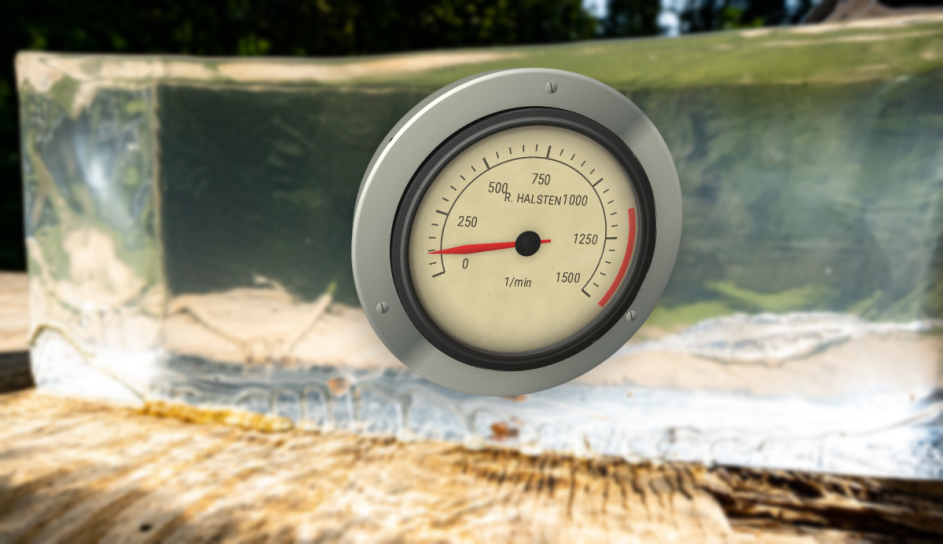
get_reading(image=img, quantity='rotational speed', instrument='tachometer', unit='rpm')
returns 100 rpm
